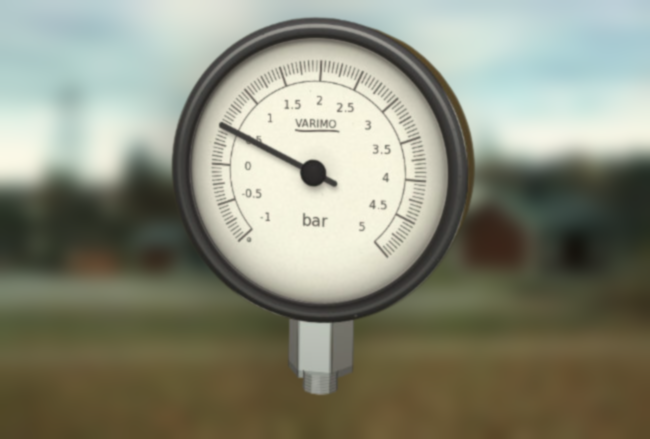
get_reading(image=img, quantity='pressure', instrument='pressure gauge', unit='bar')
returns 0.5 bar
